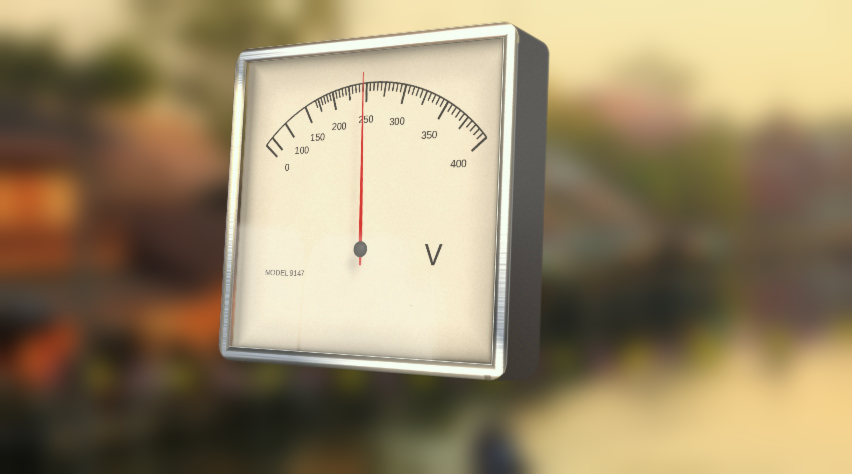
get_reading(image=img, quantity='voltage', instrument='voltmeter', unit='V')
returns 250 V
